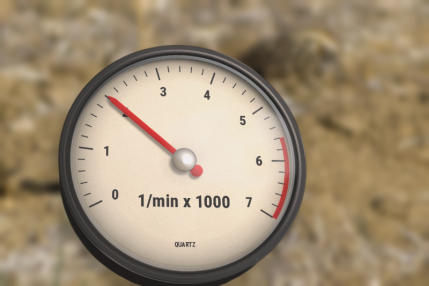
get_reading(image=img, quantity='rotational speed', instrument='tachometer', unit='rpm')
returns 2000 rpm
